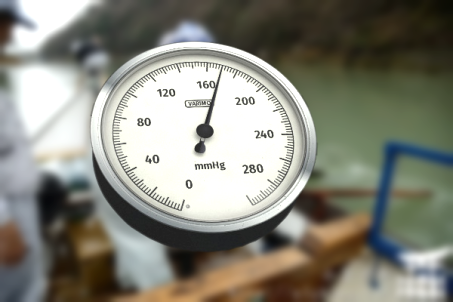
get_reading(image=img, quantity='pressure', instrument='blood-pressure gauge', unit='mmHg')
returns 170 mmHg
